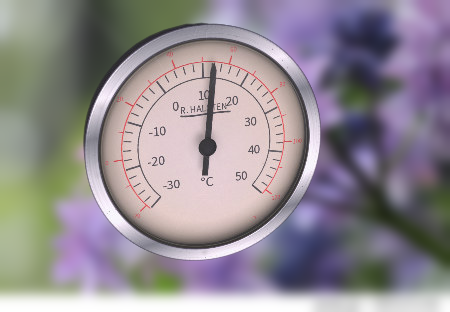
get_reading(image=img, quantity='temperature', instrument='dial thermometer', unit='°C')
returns 12 °C
